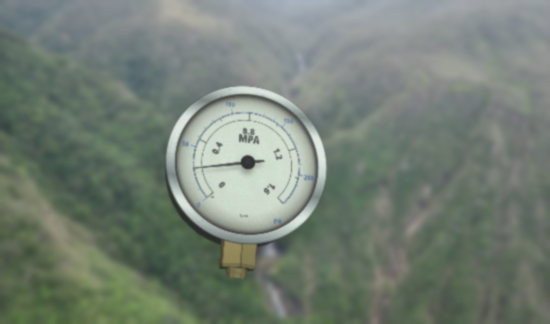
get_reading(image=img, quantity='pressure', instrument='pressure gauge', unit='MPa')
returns 0.2 MPa
